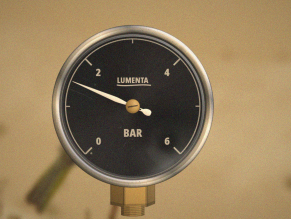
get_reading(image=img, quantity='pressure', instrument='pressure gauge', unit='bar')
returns 1.5 bar
